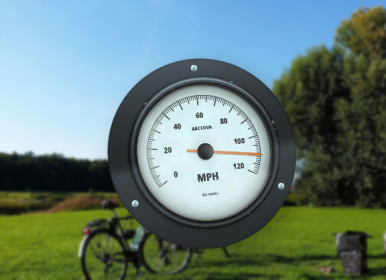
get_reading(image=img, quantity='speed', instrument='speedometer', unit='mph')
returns 110 mph
